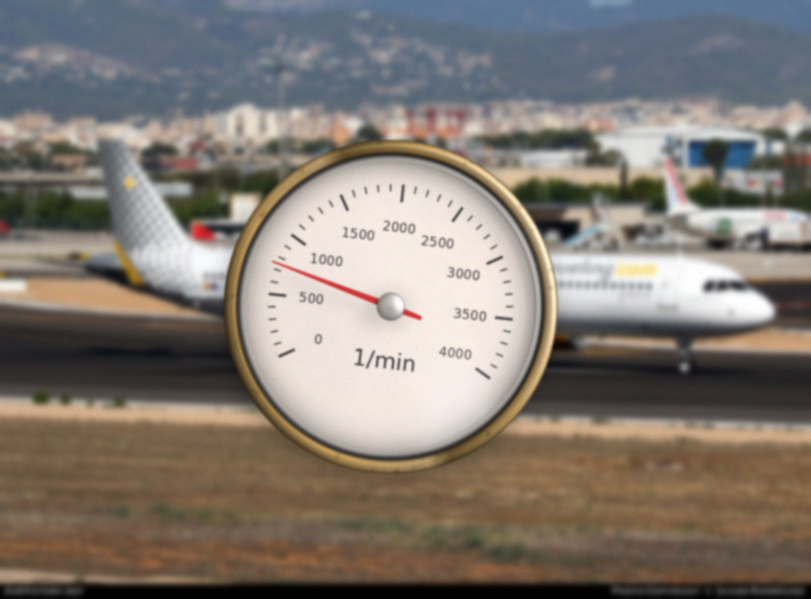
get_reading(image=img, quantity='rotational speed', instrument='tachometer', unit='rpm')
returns 750 rpm
